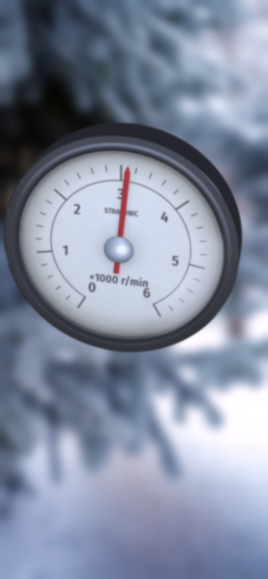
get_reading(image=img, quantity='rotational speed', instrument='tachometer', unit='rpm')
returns 3100 rpm
